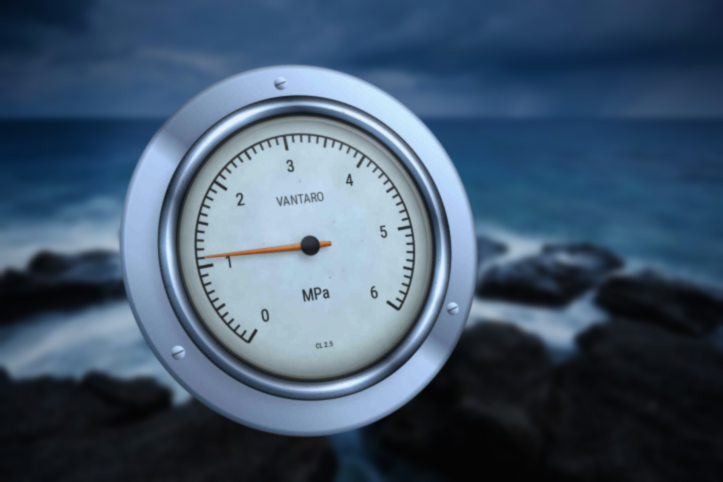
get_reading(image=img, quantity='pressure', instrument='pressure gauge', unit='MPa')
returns 1.1 MPa
